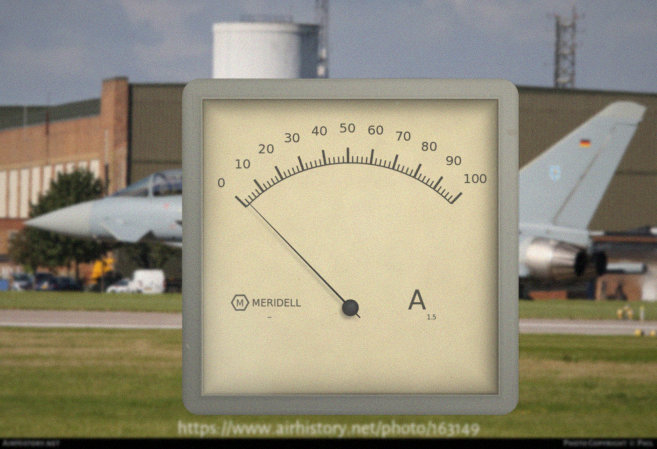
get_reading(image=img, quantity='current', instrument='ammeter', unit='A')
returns 2 A
